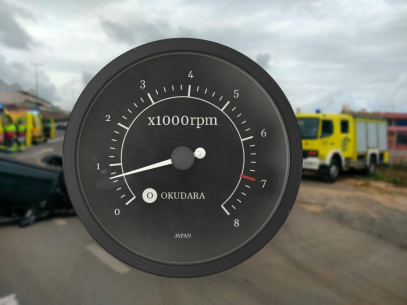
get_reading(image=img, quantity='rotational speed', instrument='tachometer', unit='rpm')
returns 700 rpm
